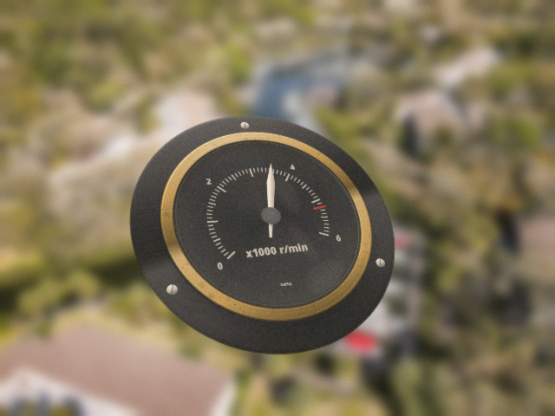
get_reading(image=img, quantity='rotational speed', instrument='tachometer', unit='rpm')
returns 3500 rpm
